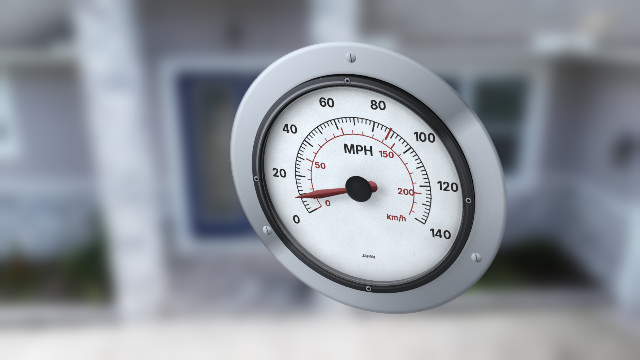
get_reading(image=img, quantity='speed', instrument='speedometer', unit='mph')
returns 10 mph
